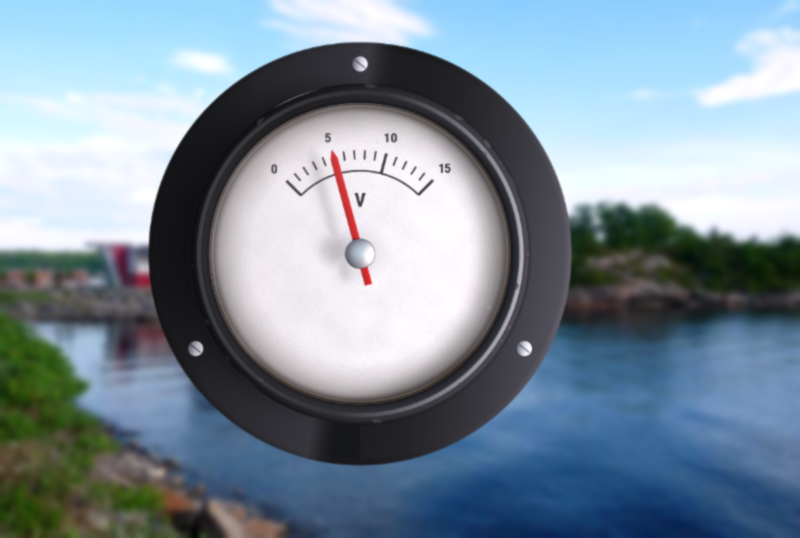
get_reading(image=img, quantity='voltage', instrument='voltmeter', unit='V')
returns 5 V
